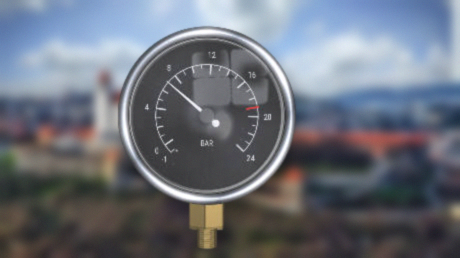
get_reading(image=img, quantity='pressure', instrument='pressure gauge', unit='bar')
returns 7 bar
